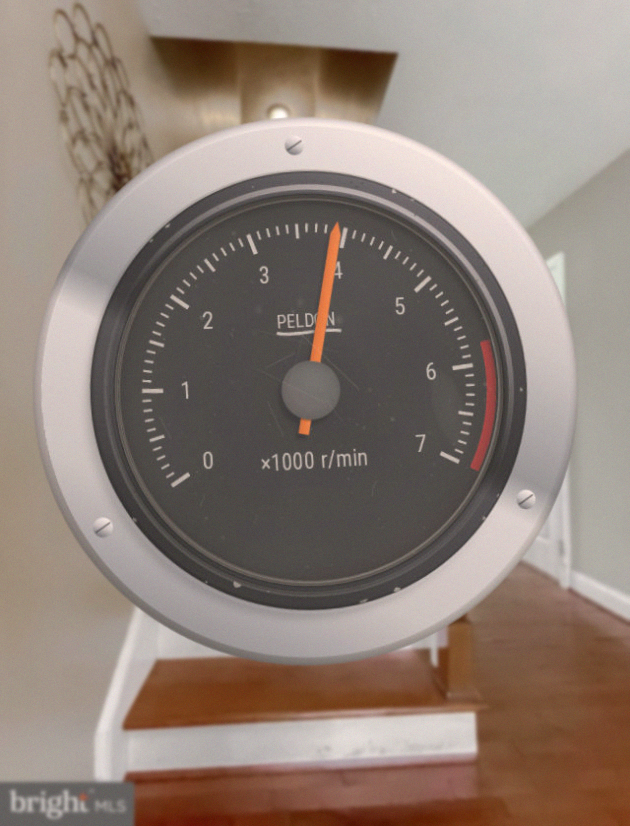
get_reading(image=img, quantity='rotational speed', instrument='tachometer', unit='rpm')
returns 3900 rpm
